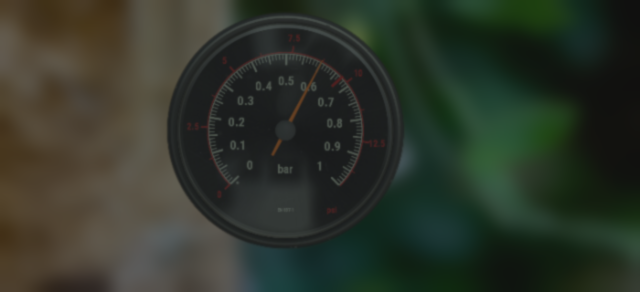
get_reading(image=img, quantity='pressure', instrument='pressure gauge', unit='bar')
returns 0.6 bar
